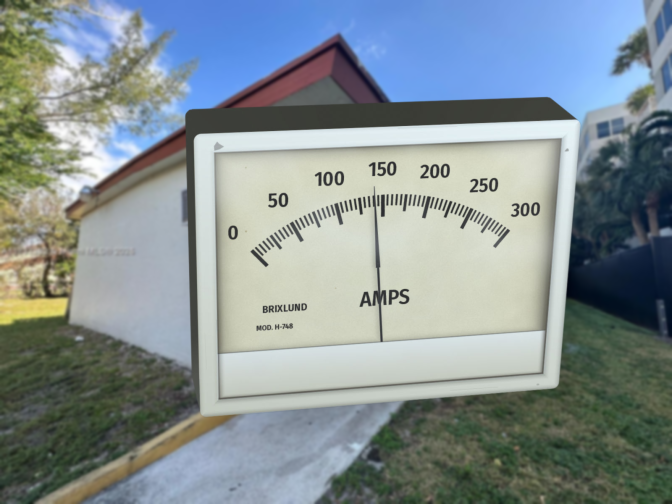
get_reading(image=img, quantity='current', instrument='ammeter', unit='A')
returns 140 A
